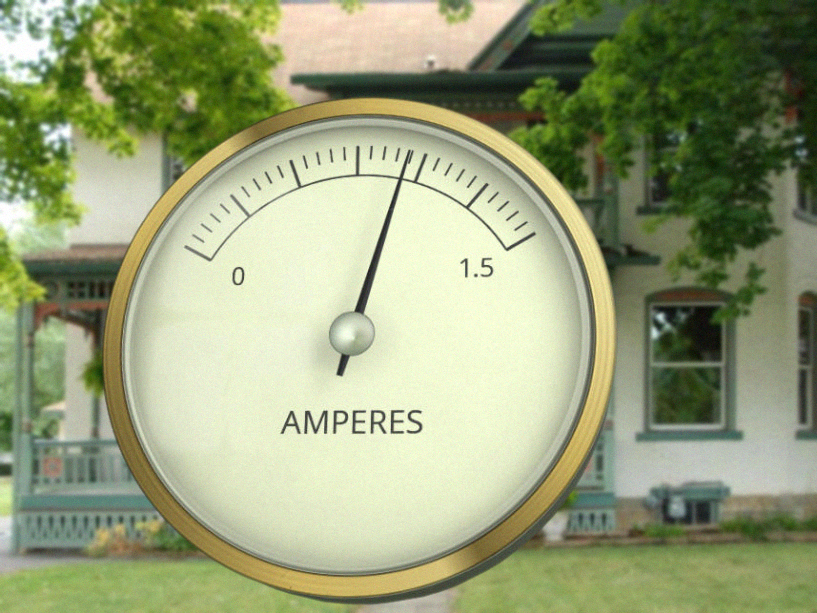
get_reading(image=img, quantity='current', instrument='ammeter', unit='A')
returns 0.95 A
